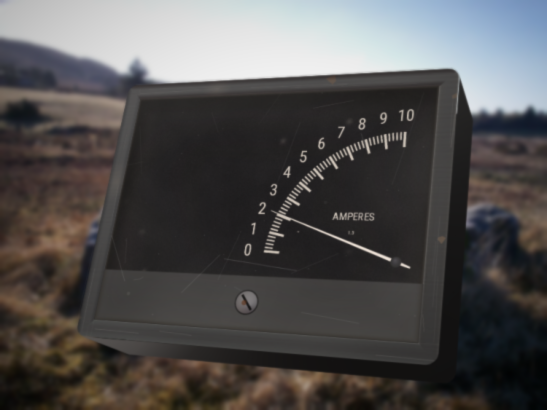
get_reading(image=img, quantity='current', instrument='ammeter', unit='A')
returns 2 A
